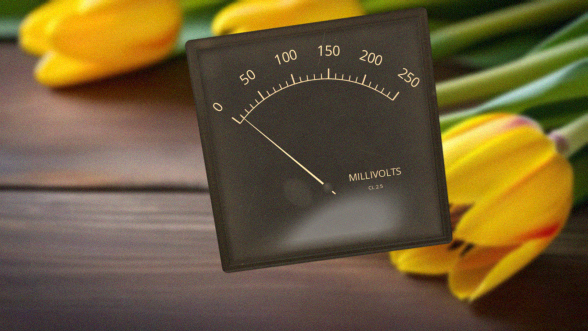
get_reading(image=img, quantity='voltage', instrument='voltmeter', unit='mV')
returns 10 mV
